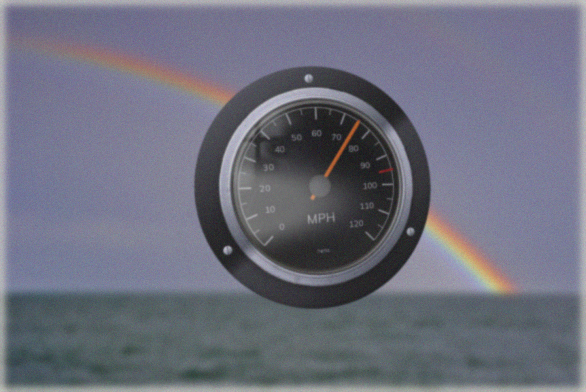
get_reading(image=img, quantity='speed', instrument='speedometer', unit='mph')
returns 75 mph
